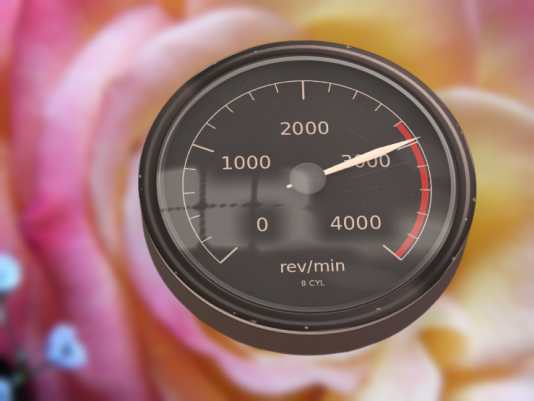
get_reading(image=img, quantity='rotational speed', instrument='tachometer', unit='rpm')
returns 3000 rpm
